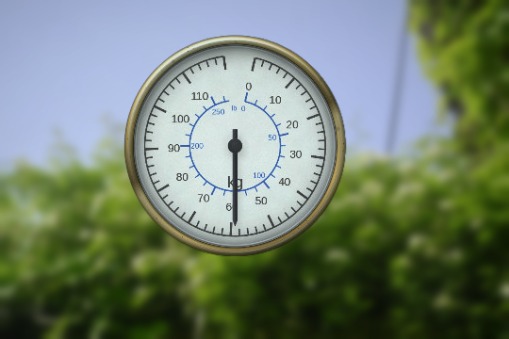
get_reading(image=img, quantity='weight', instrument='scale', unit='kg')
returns 59 kg
